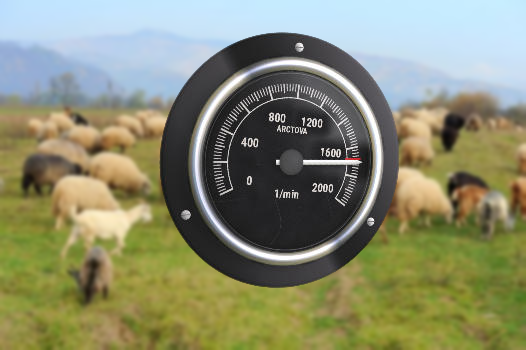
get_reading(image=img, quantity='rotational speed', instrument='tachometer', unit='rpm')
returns 1700 rpm
